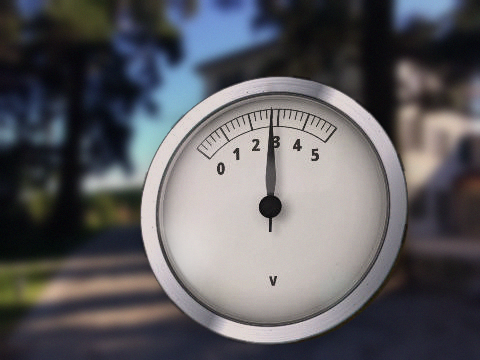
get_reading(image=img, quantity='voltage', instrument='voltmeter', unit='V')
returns 2.8 V
